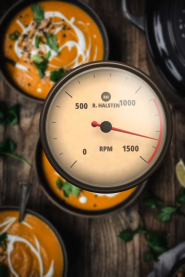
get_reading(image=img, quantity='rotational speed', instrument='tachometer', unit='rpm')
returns 1350 rpm
